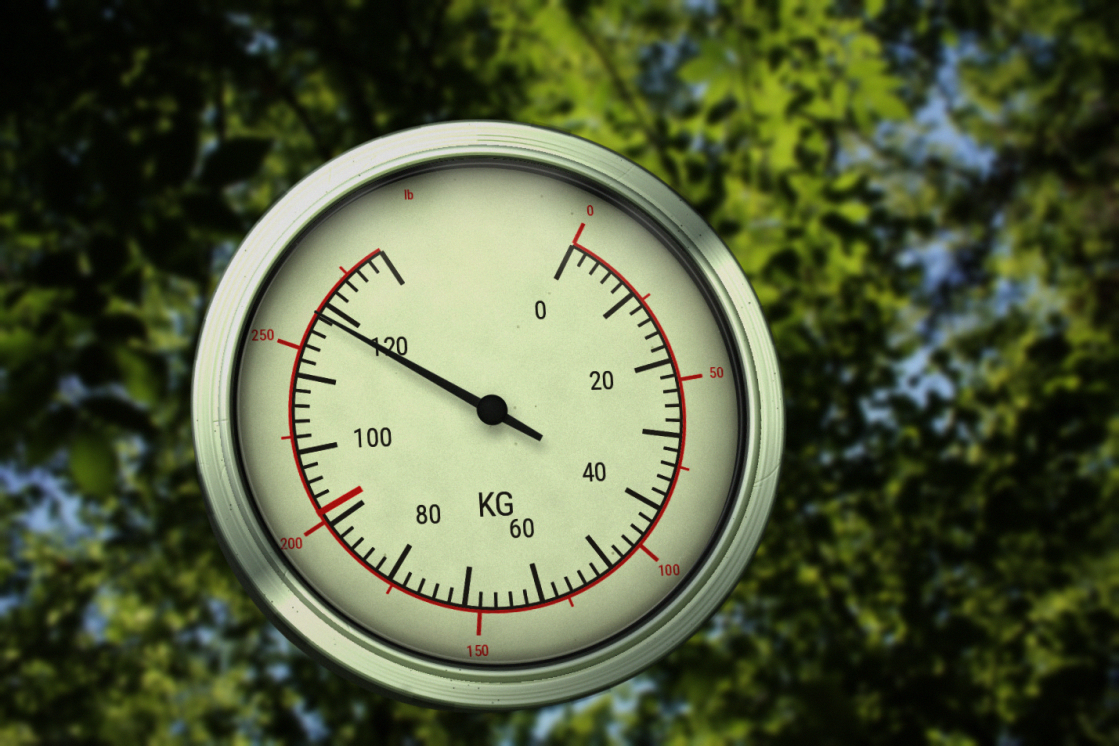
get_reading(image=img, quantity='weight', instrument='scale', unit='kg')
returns 118 kg
